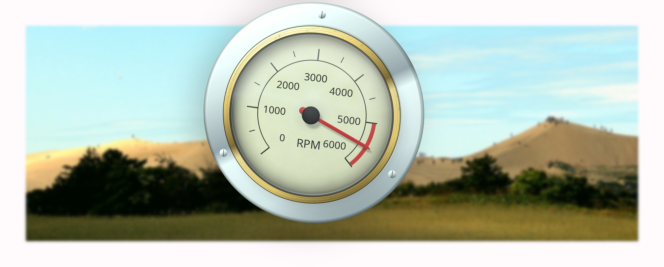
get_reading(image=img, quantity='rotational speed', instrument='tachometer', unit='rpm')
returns 5500 rpm
